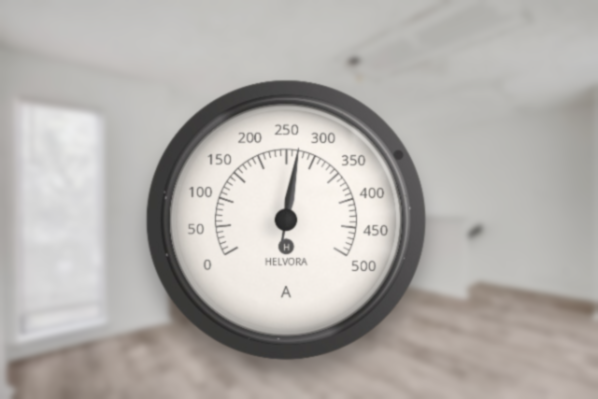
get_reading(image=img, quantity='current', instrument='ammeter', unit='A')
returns 270 A
